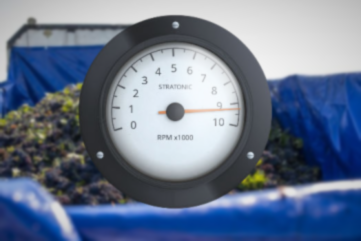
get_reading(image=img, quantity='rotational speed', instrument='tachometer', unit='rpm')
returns 9250 rpm
